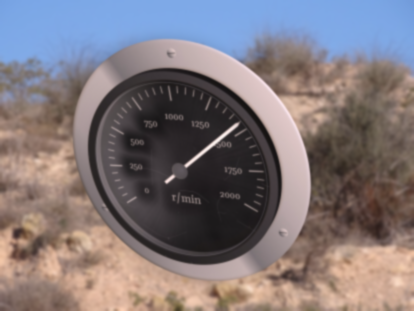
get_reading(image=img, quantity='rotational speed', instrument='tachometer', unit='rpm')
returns 1450 rpm
